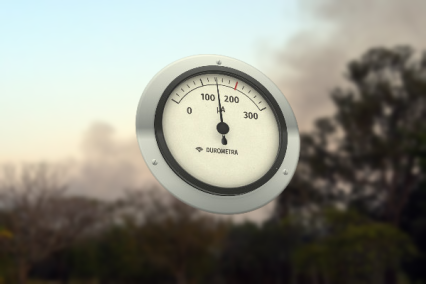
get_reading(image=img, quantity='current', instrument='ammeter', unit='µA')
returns 140 µA
